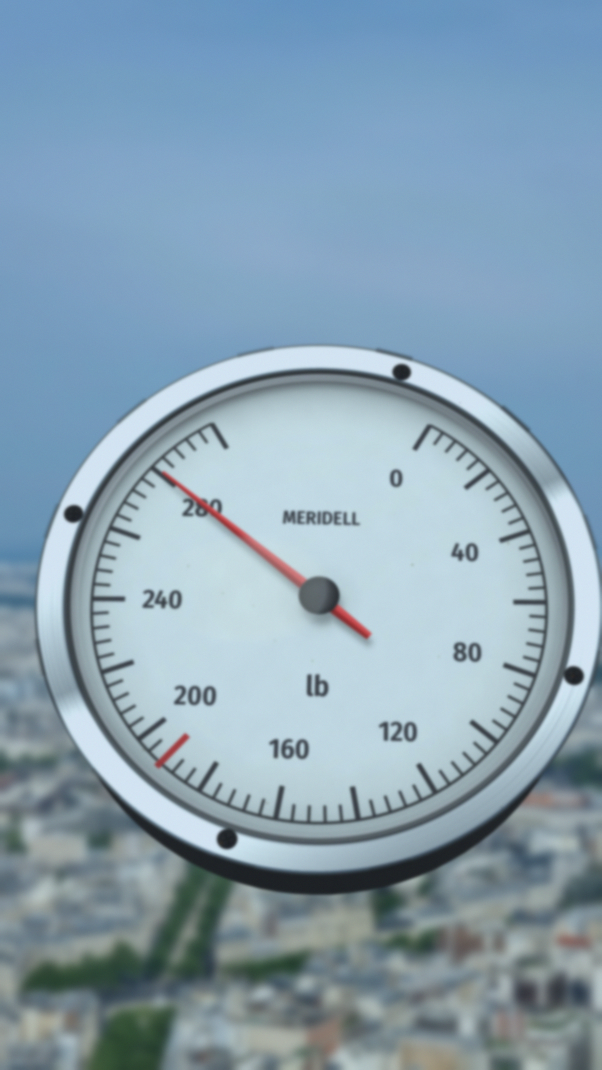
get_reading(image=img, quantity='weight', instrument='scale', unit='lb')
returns 280 lb
